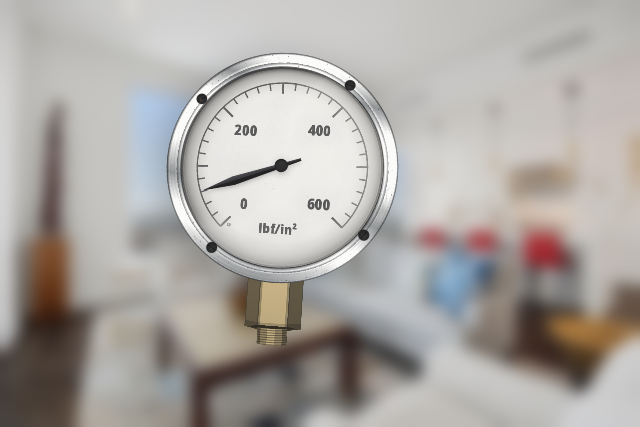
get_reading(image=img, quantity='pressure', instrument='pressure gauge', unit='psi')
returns 60 psi
